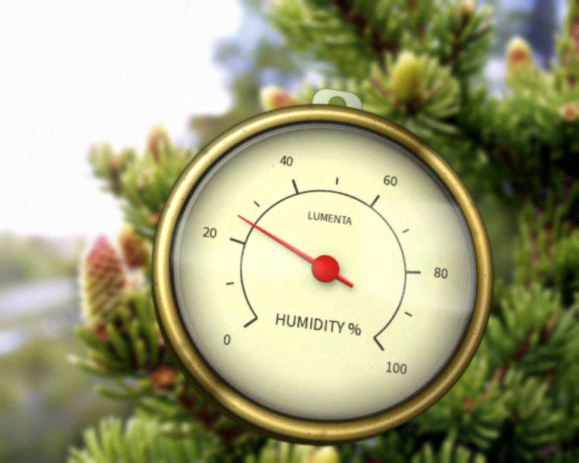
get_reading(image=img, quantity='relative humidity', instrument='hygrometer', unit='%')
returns 25 %
